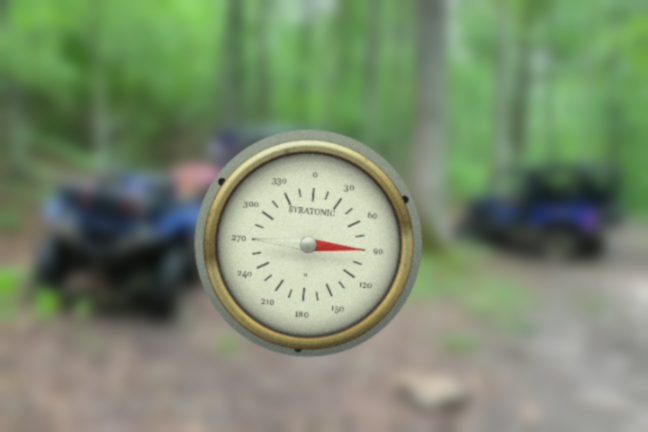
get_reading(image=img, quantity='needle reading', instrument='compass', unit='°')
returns 90 °
